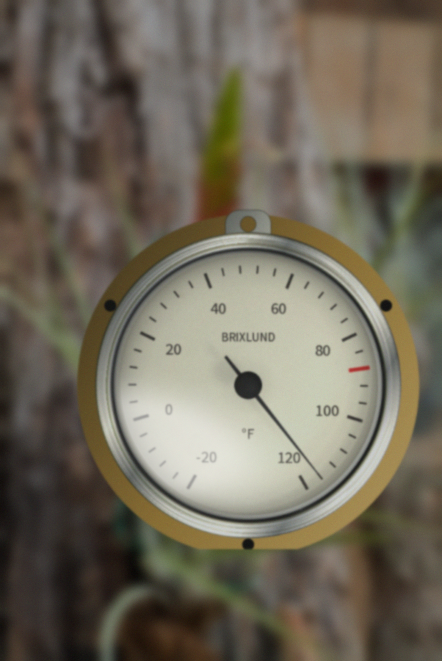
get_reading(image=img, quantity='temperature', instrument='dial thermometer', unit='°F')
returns 116 °F
